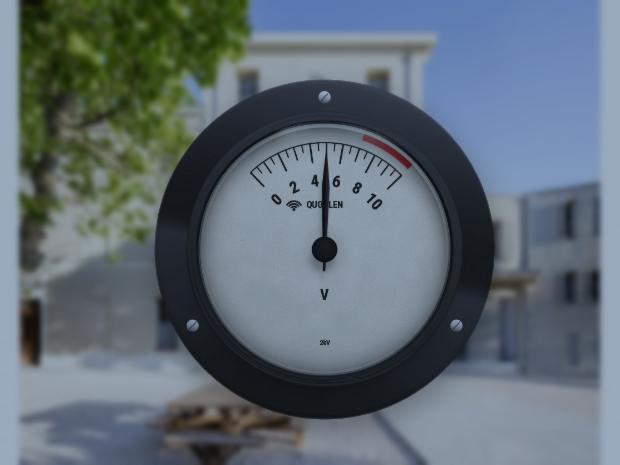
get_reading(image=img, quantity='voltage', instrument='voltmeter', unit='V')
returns 5 V
